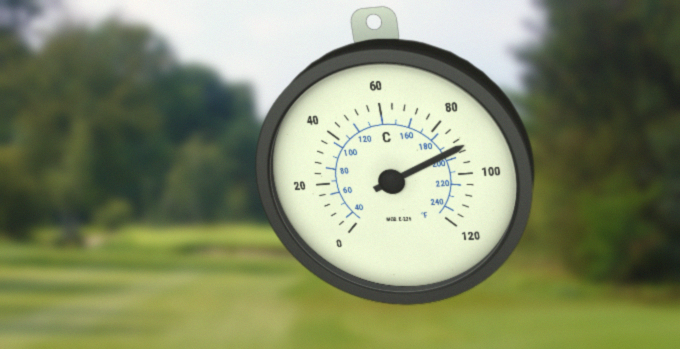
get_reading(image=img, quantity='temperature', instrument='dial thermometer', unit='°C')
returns 90 °C
